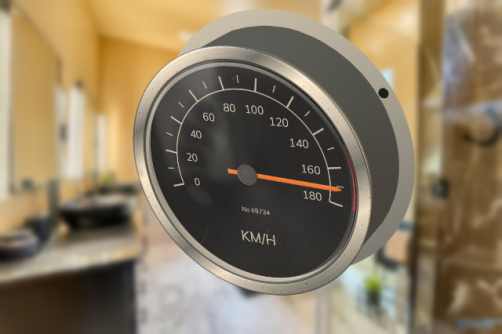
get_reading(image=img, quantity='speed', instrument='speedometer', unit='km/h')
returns 170 km/h
